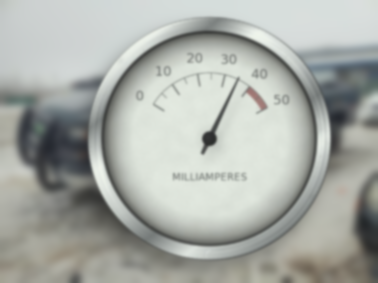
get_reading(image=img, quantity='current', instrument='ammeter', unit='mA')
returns 35 mA
